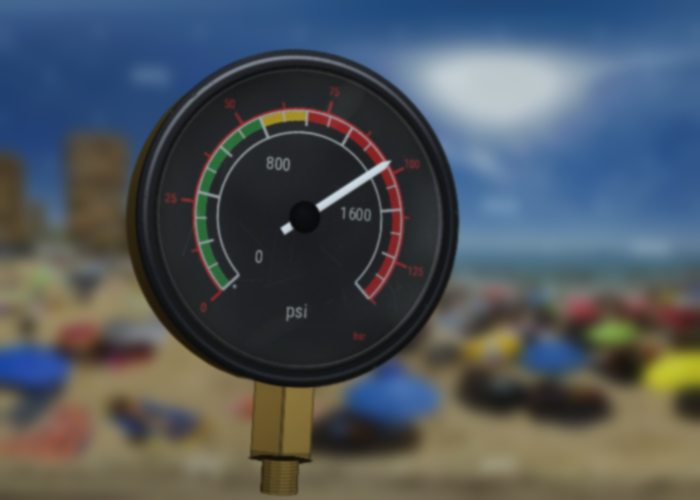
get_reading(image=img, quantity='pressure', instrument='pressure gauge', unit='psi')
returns 1400 psi
